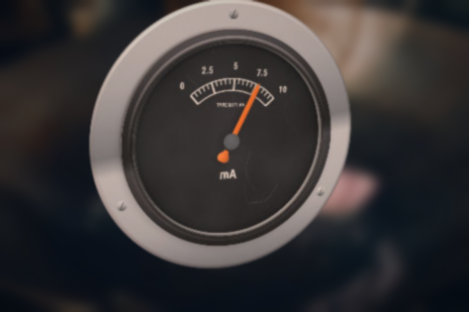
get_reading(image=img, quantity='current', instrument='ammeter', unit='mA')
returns 7.5 mA
